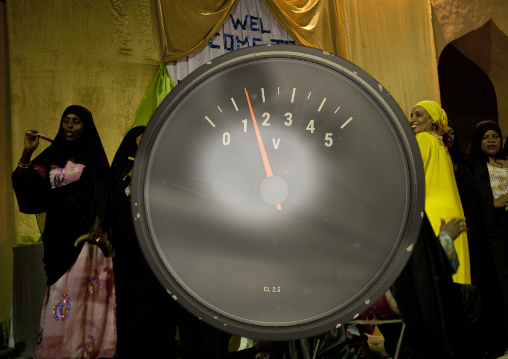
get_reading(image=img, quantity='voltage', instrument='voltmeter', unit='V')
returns 1.5 V
